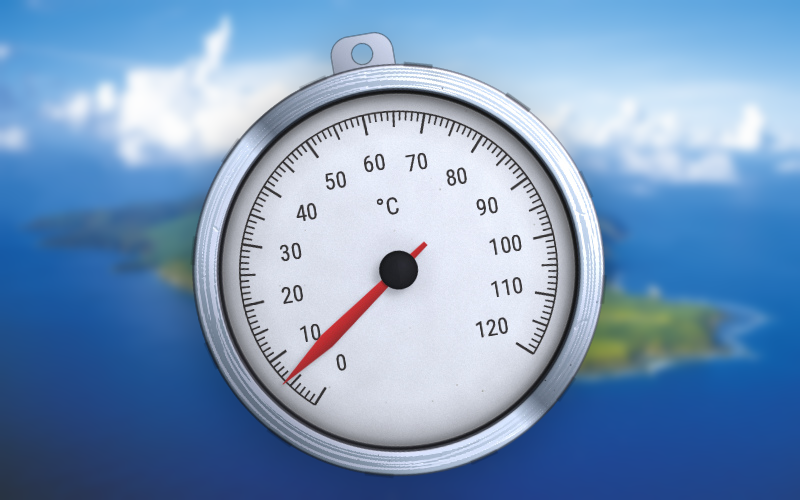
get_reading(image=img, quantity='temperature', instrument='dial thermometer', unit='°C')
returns 6 °C
